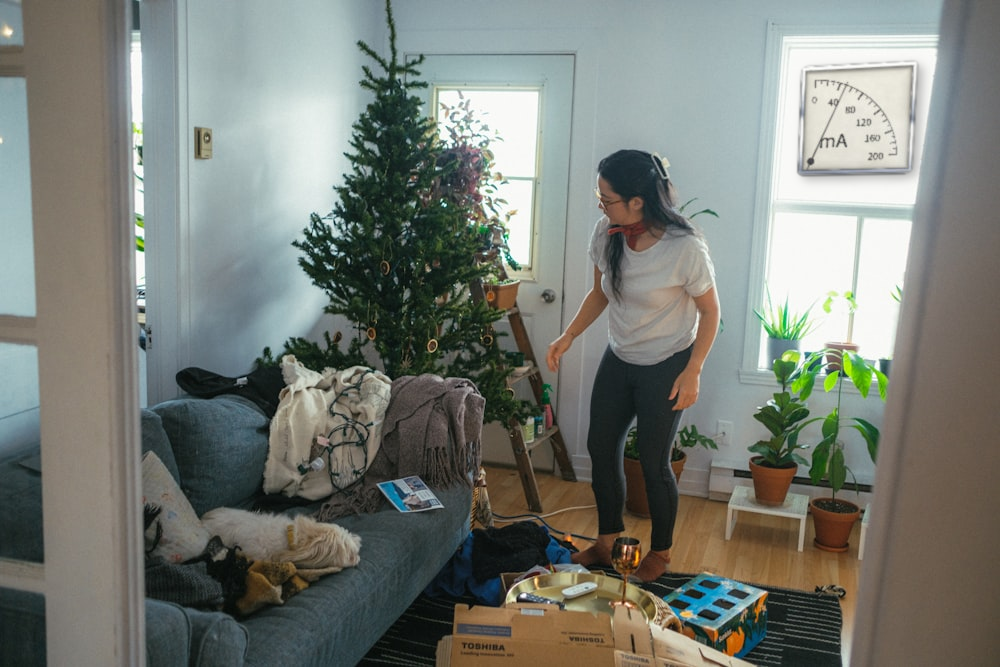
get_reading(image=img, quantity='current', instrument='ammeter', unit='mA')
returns 50 mA
